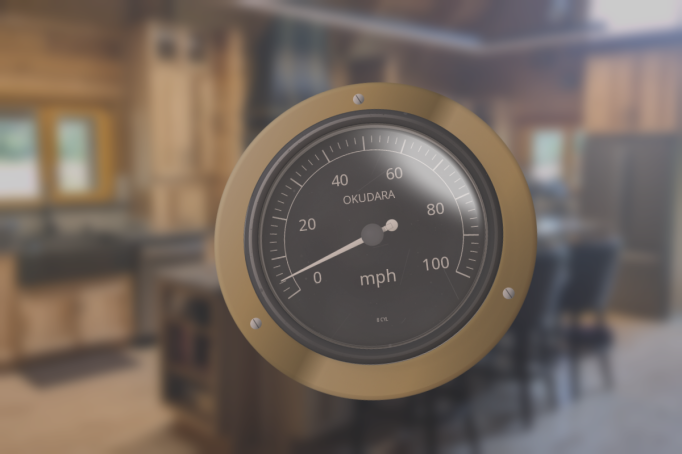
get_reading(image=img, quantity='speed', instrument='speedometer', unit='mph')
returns 4 mph
